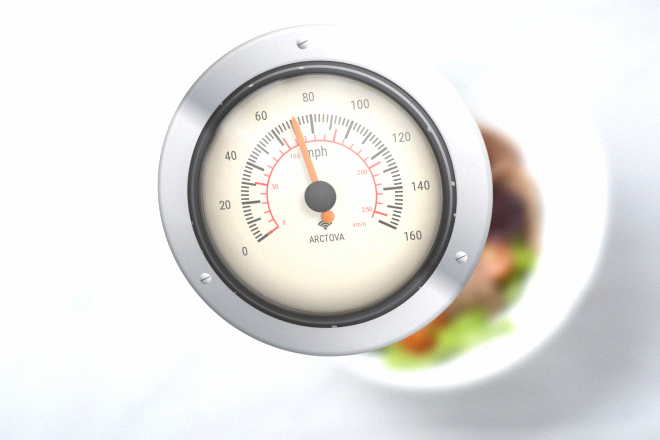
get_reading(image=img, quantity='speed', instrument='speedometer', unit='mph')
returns 72 mph
